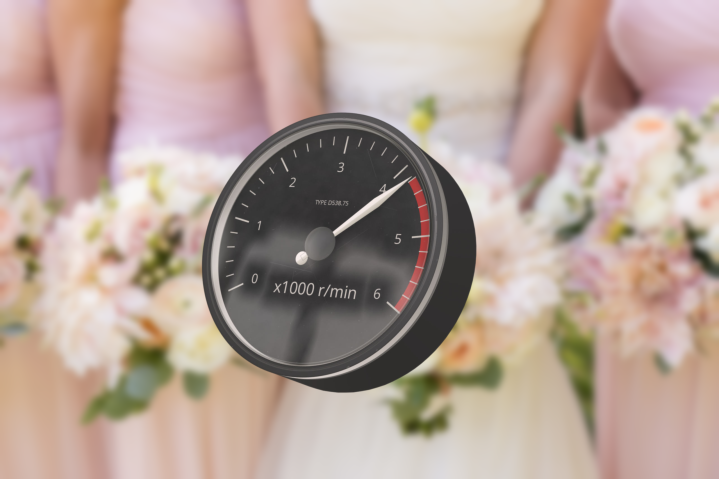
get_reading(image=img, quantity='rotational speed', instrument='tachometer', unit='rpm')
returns 4200 rpm
